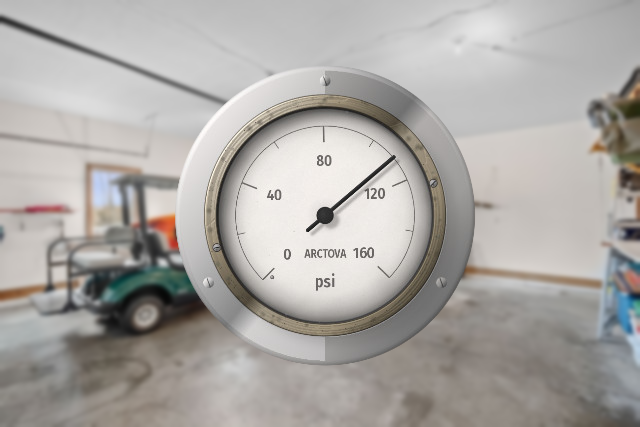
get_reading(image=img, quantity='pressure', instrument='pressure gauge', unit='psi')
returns 110 psi
